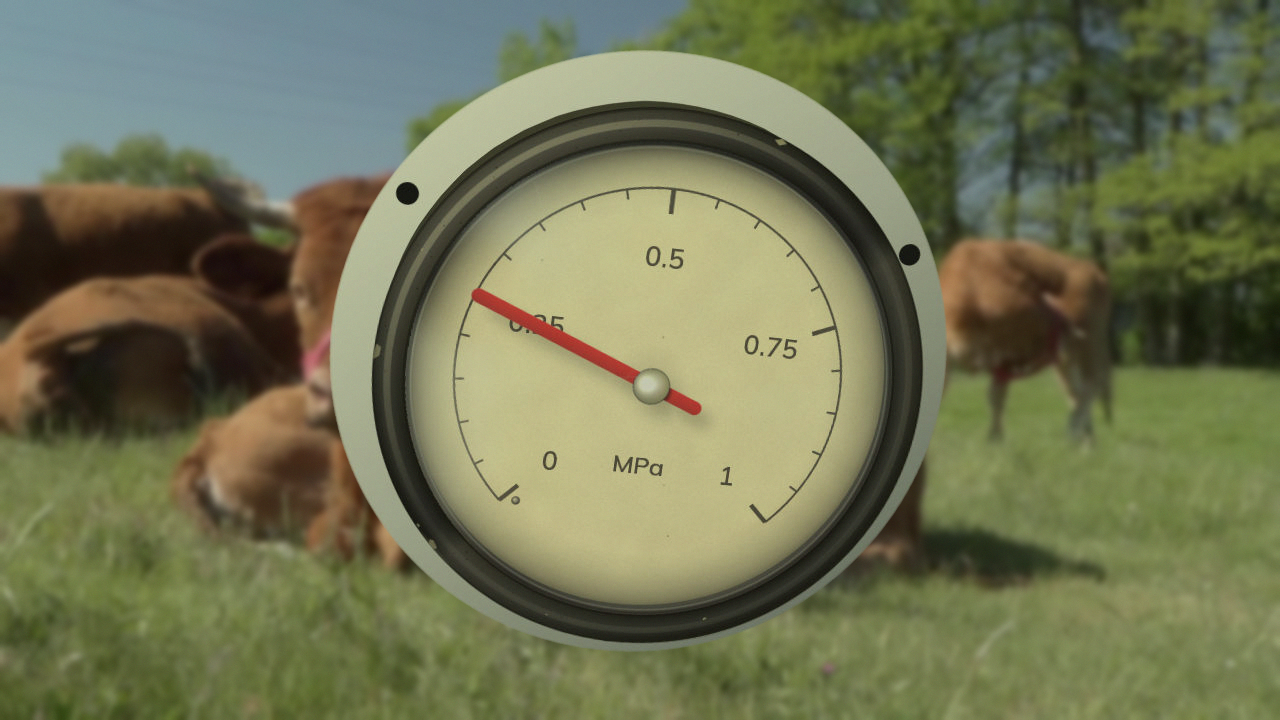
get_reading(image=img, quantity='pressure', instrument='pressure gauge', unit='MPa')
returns 0.25 MPa
